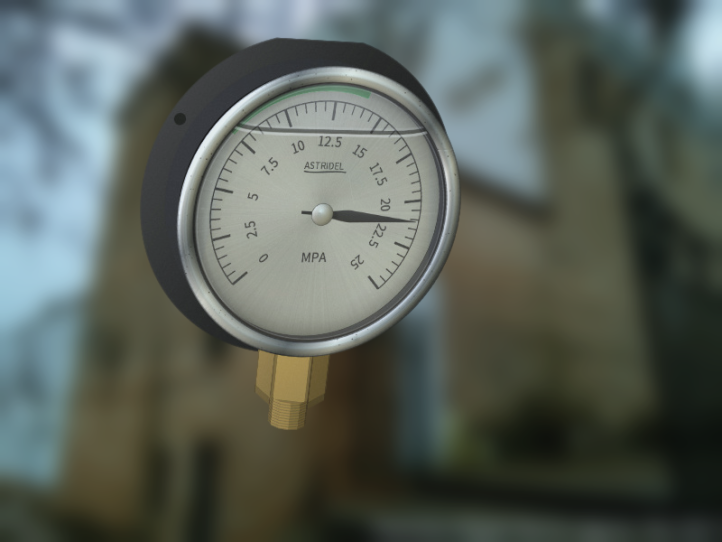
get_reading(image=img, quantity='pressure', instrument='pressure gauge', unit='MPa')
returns 21 MPa
